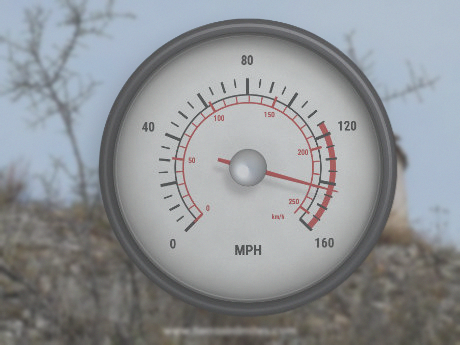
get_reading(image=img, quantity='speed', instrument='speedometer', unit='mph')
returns 142.5 mph
